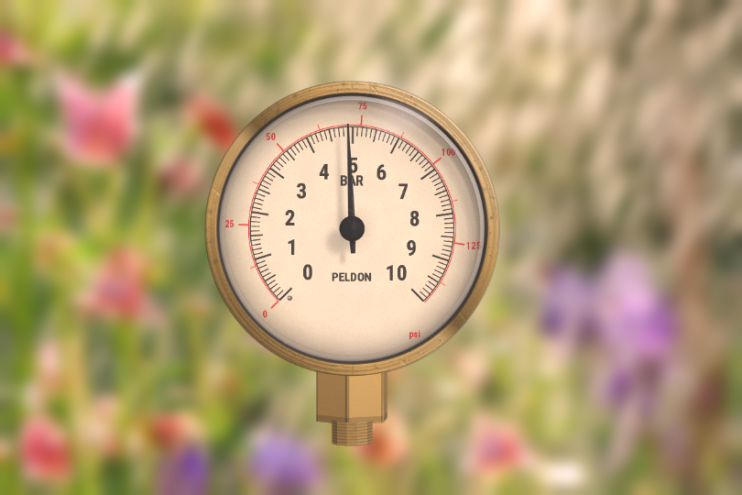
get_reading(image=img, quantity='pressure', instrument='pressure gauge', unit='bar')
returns 4.9 bar
